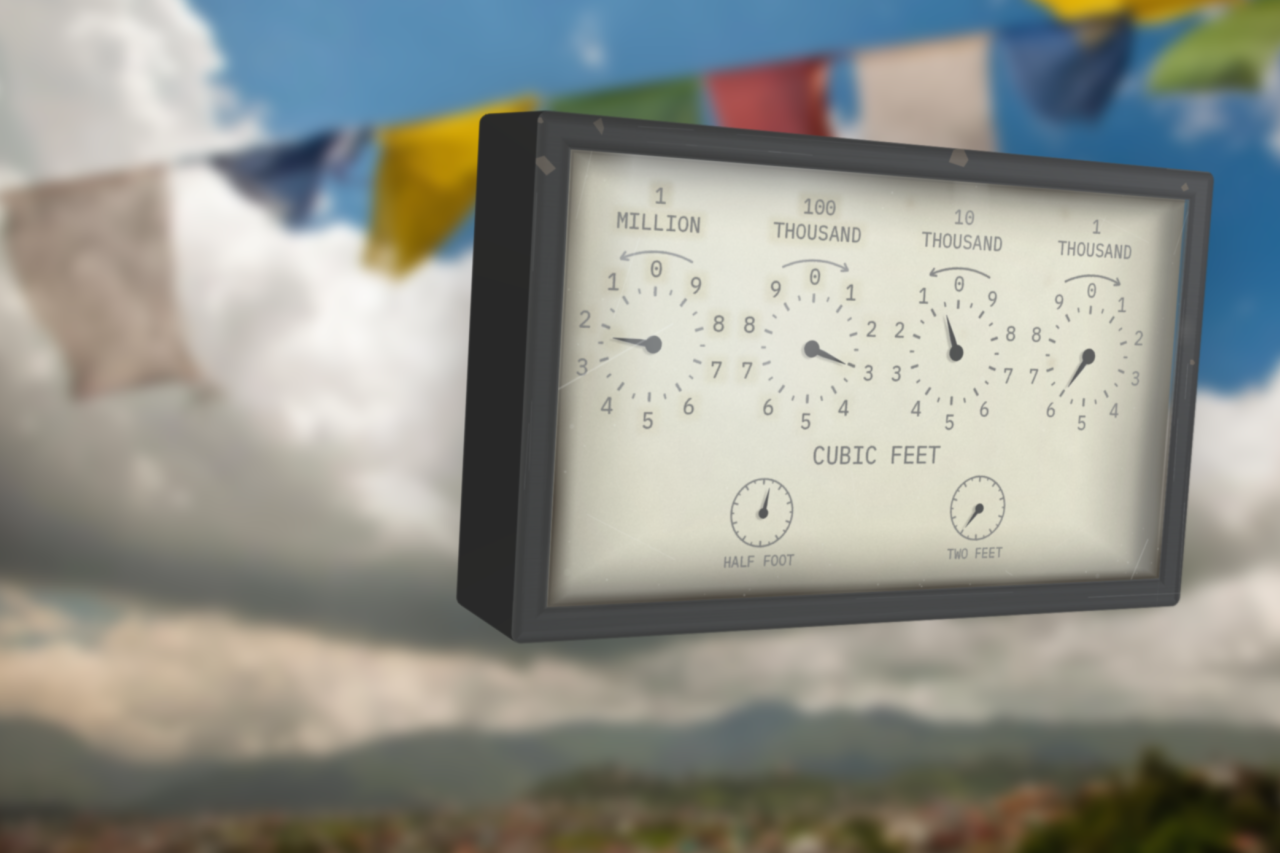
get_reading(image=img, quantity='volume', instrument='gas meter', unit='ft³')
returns 230600 ft³
